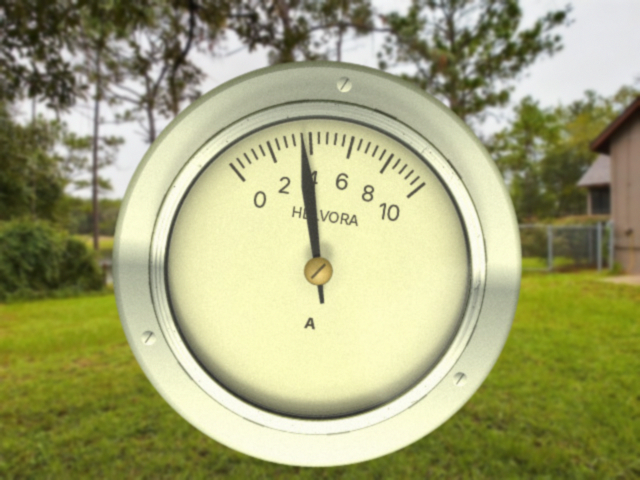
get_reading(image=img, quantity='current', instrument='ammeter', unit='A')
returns 3.6 A
